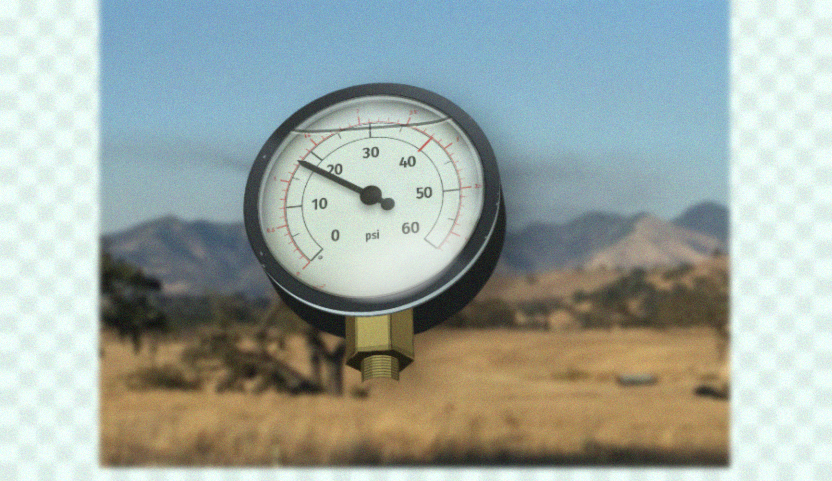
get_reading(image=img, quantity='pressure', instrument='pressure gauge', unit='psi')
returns 17.5 psi
